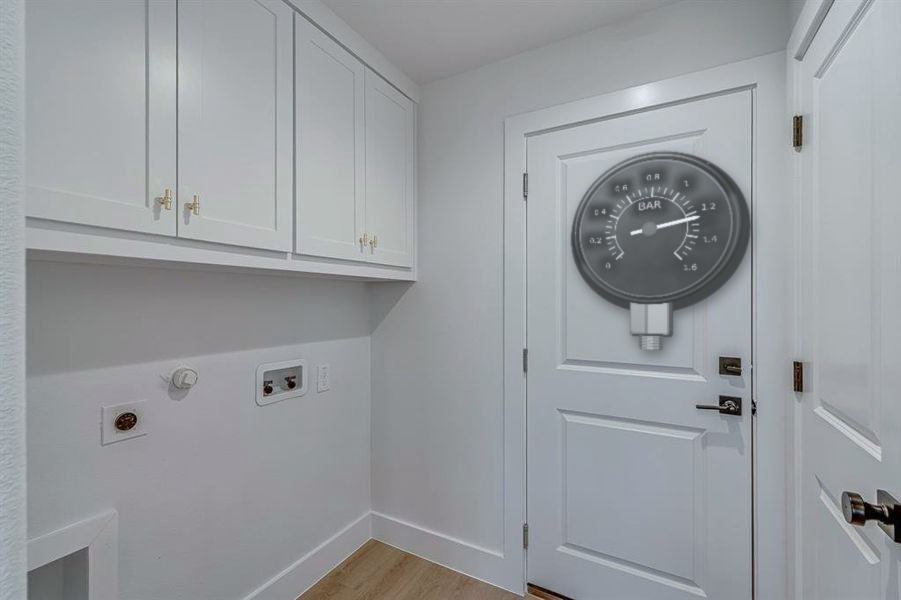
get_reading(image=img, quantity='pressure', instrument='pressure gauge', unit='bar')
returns 1.25 bar
